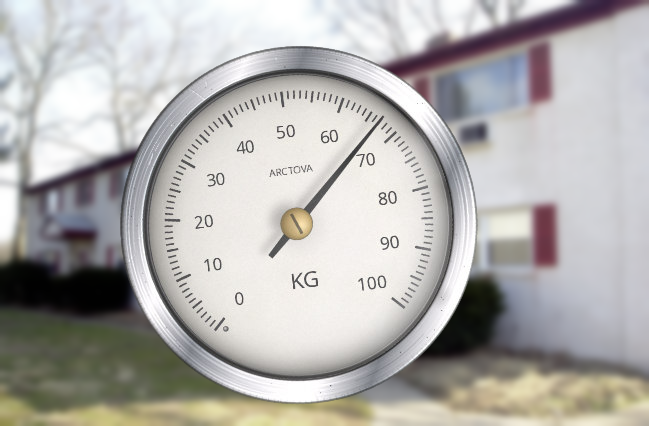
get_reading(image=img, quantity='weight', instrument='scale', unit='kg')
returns 67 kg
